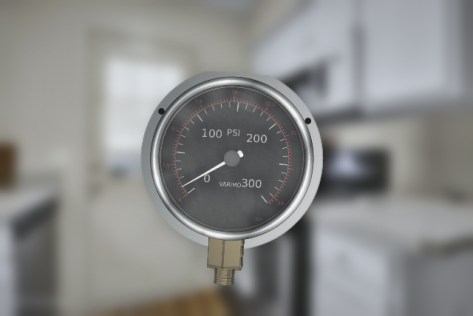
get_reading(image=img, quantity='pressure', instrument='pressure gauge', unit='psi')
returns 10 psi
